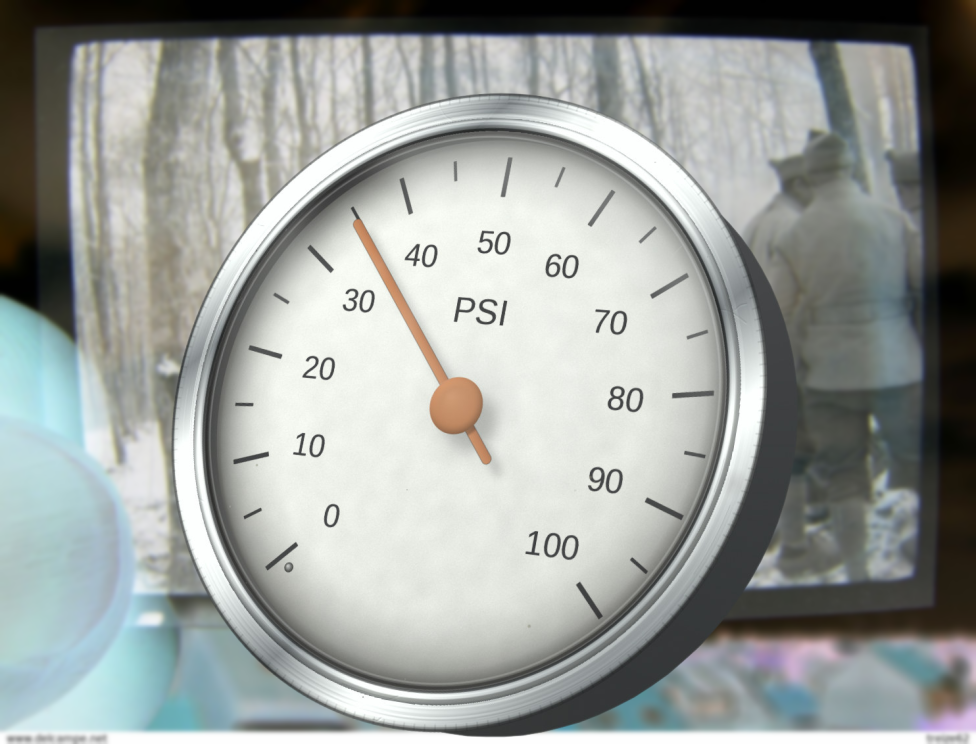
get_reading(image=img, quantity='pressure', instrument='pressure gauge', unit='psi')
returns 35 psi
